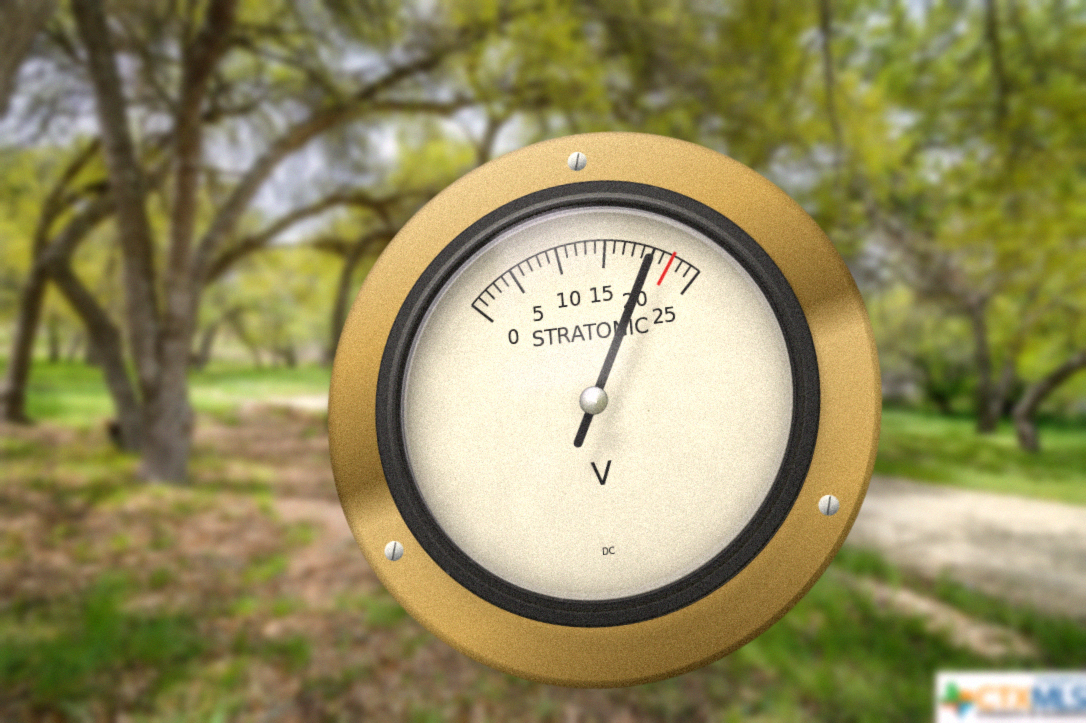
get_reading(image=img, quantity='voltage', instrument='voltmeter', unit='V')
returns 20 V
